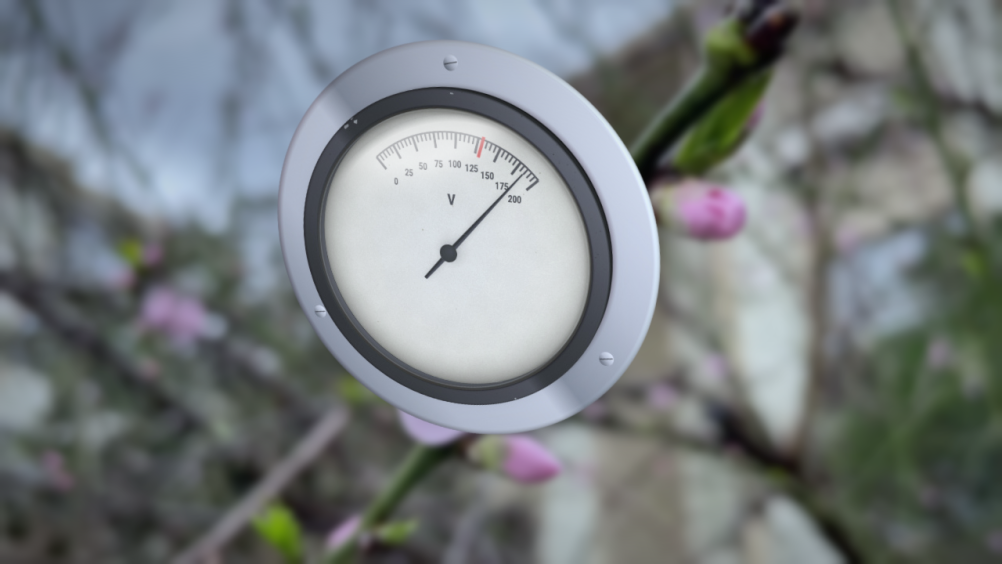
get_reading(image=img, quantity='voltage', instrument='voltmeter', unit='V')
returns 185 V
